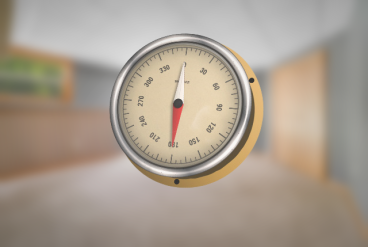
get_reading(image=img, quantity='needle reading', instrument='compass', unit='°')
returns 180 °
